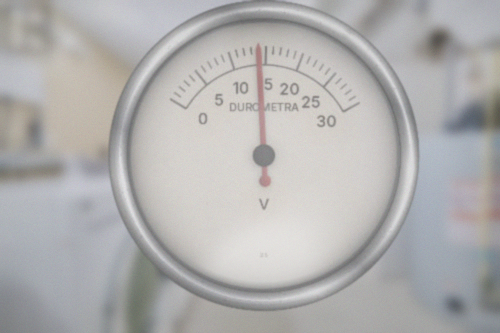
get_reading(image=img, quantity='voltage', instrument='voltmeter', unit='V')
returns 14 V
